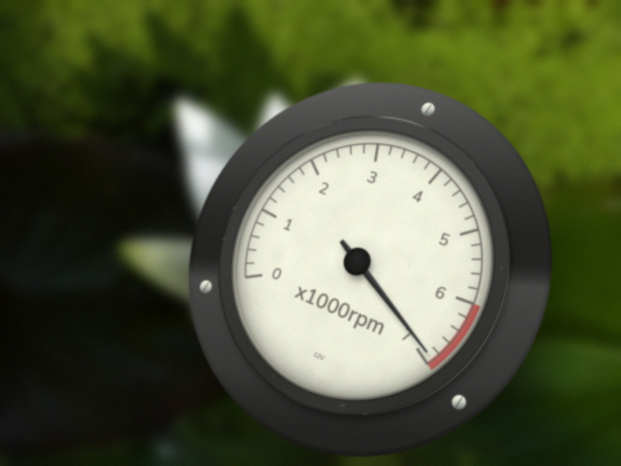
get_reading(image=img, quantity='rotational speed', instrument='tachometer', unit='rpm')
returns 6900 rpm
